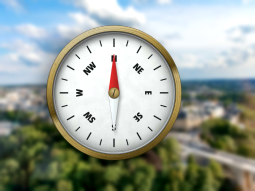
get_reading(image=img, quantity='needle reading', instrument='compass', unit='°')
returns 0 °
